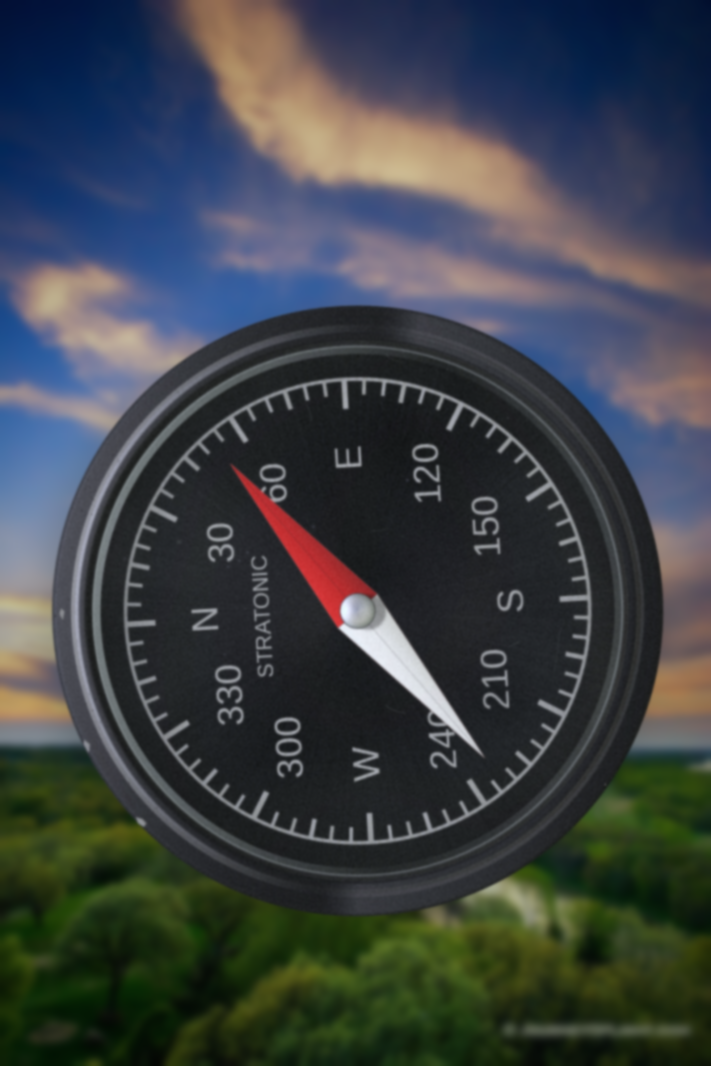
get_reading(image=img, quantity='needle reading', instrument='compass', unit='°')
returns 52.5 °
